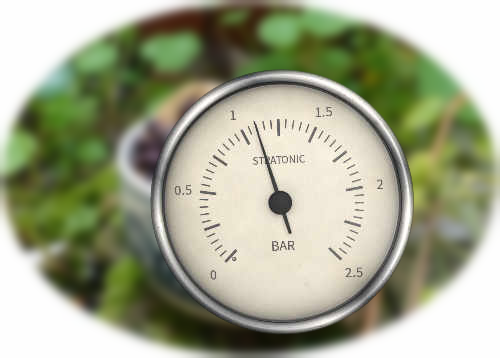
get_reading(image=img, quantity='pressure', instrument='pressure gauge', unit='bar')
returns 1.1 bar
